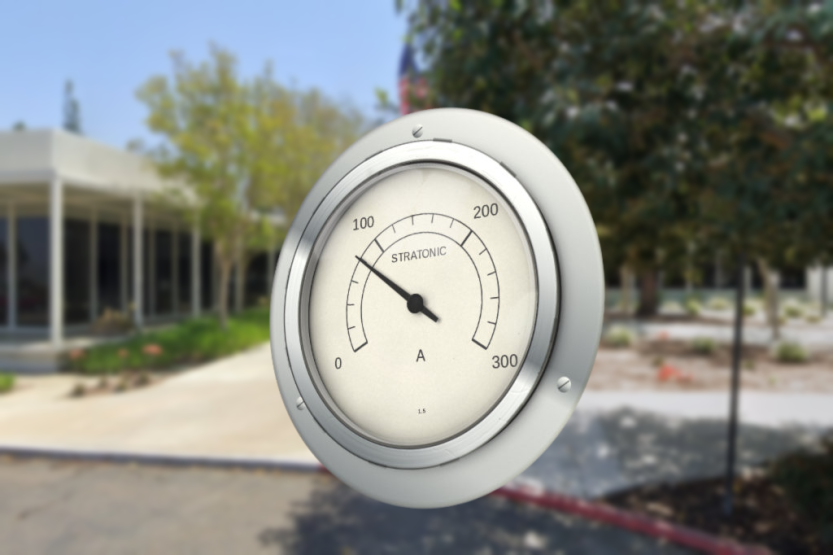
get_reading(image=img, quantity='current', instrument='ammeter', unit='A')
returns 80 A
